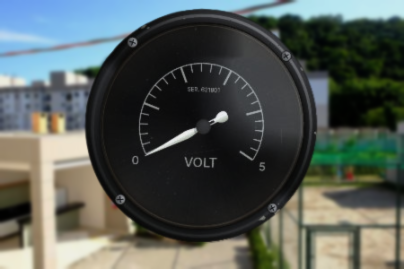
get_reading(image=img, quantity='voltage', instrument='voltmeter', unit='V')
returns 0 V
